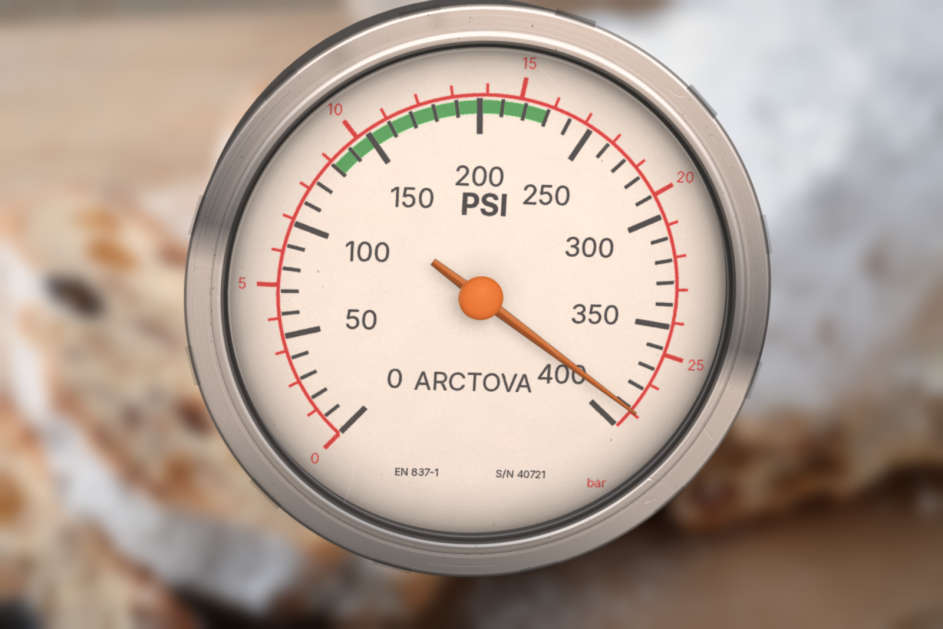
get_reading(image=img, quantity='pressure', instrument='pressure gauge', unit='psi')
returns 390 psi
